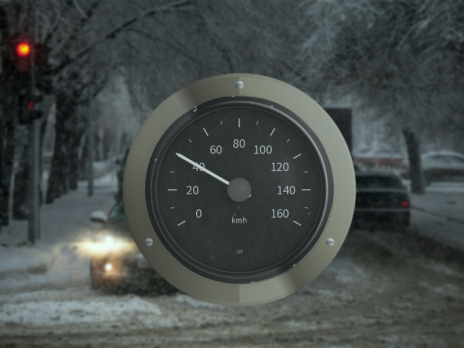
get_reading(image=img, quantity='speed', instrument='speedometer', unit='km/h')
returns 40 km/h
